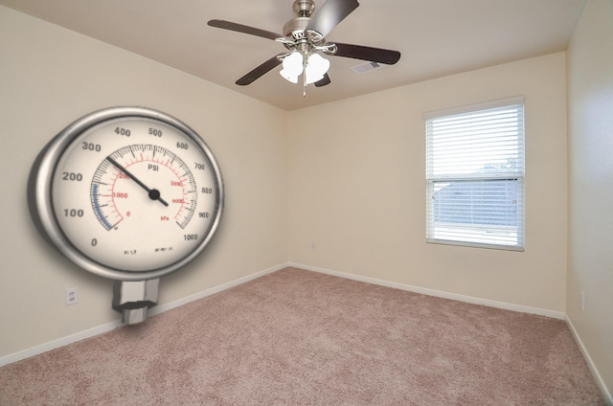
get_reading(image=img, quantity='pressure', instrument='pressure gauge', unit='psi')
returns 300 psi
